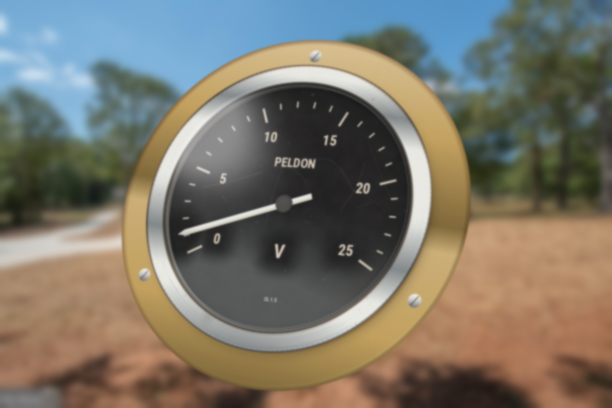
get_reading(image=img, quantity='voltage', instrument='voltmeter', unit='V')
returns 1 V
